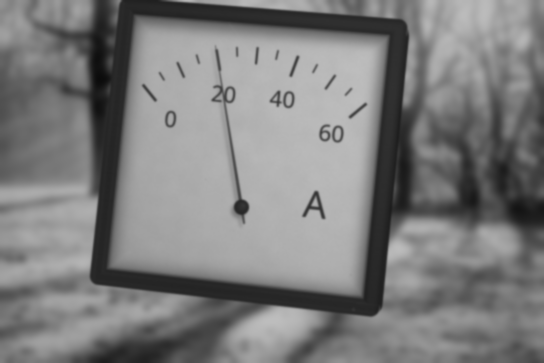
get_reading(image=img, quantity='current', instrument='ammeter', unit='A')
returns 20 A
